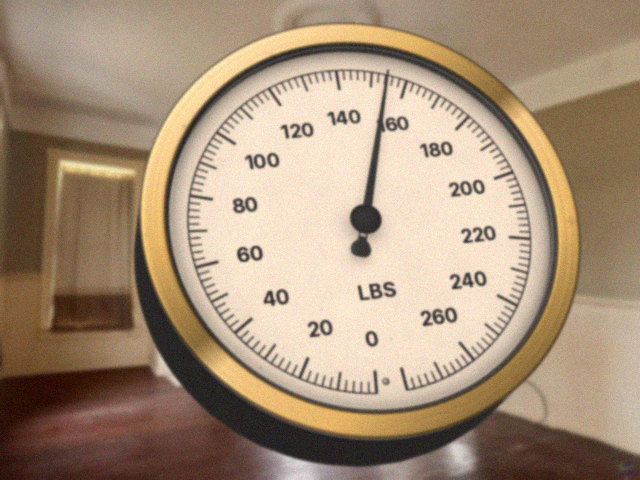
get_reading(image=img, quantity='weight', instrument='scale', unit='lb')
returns 154 lb
